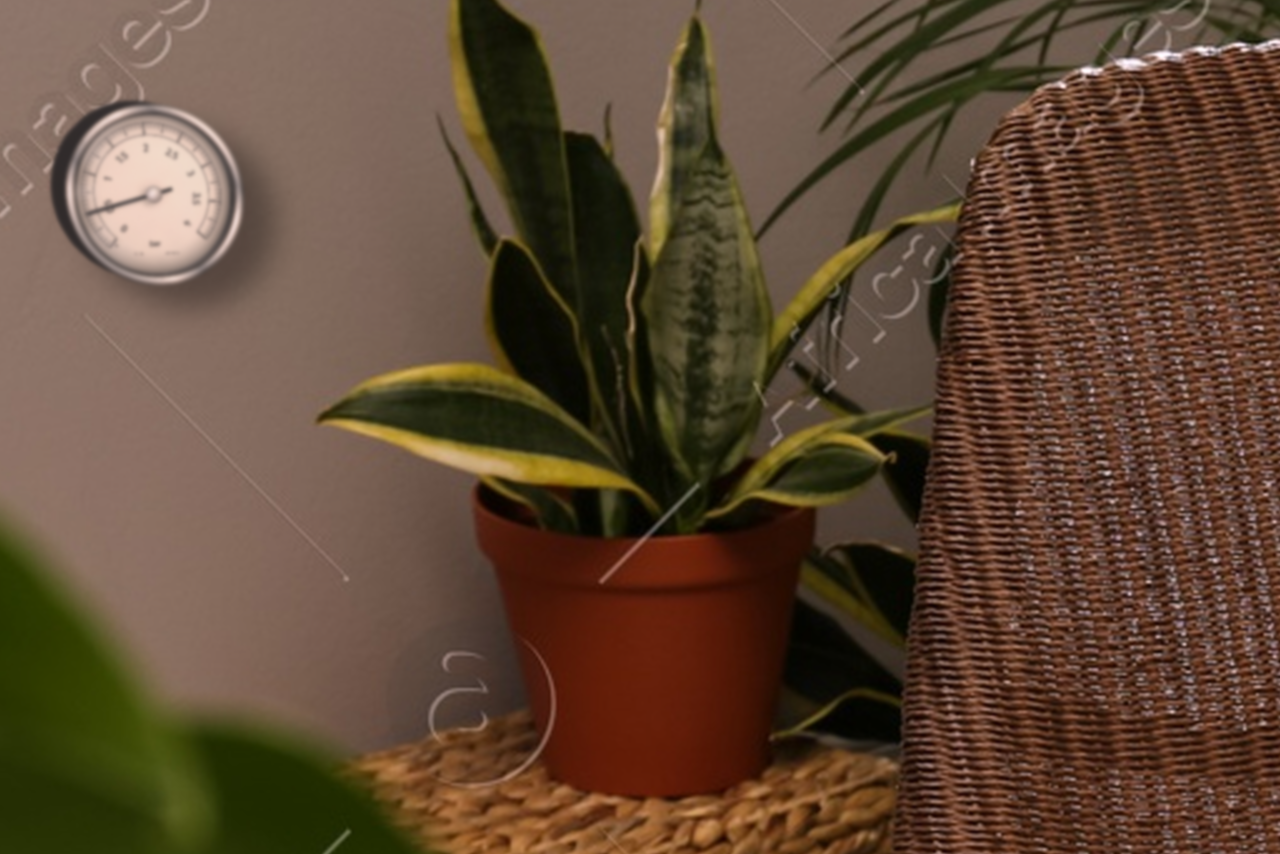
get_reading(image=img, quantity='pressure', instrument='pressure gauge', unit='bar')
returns 0.5 bar
